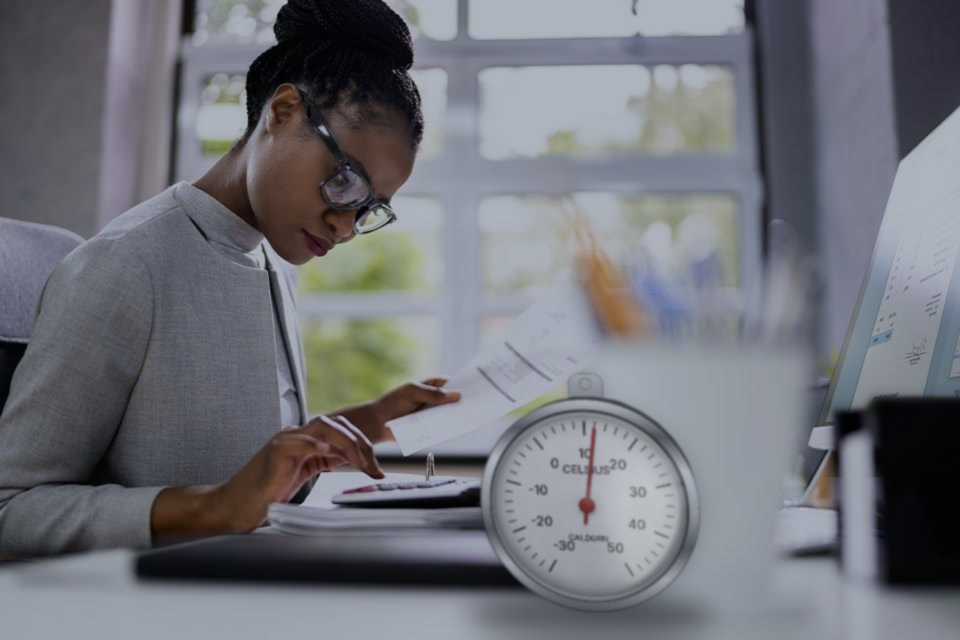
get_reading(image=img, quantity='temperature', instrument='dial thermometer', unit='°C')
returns 12 °C
